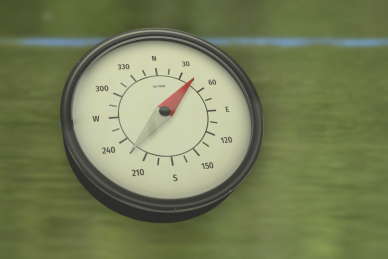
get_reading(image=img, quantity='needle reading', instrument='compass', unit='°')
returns 45 °
